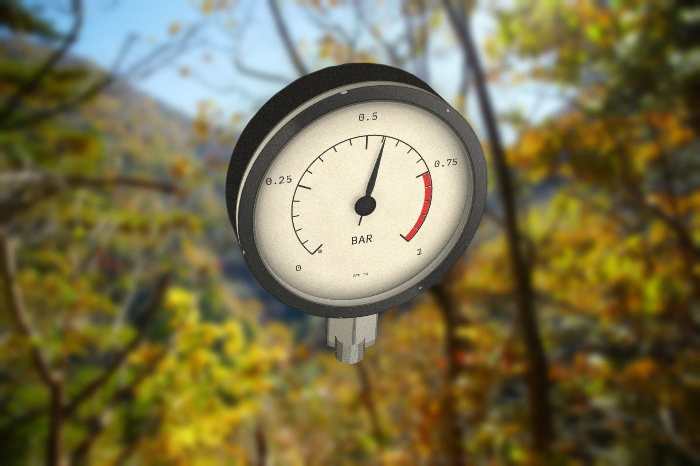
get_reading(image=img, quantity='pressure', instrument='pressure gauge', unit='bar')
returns 0.55 bar
